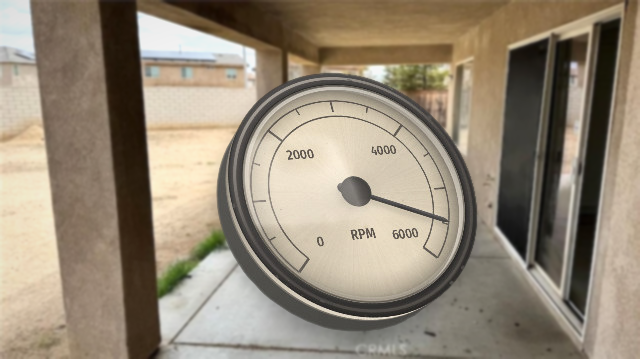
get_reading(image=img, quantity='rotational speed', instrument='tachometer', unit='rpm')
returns 5500 rpm
